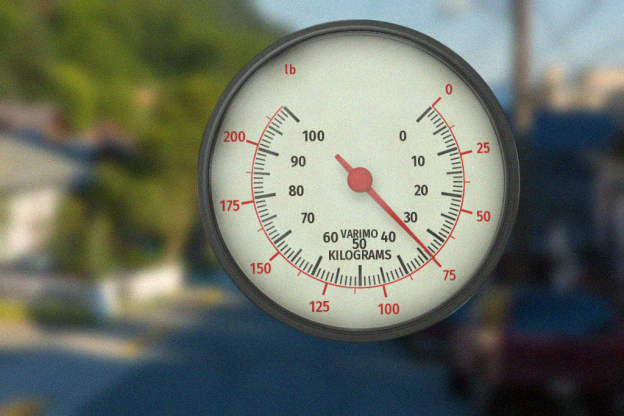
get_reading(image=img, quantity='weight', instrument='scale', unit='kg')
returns 34 kg
